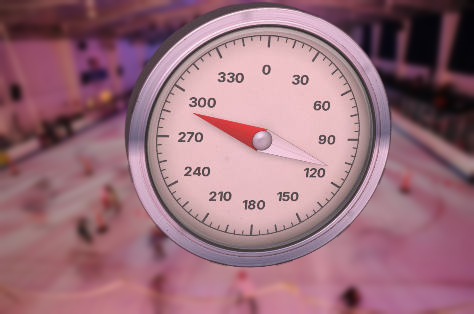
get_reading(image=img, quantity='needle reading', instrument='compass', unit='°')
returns 290 °
